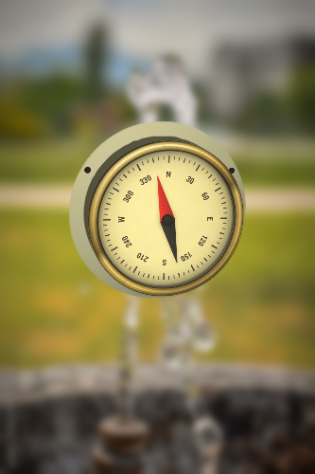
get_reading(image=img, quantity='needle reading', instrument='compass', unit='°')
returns 345 °
